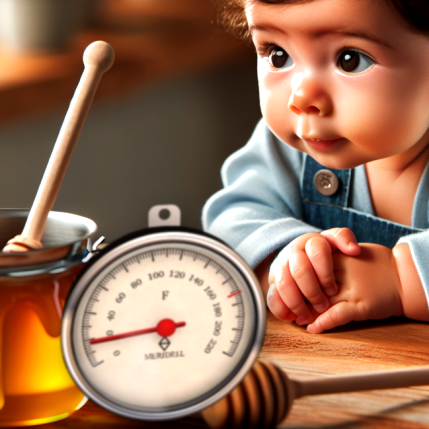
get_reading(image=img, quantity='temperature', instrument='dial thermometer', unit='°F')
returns 20 °F
